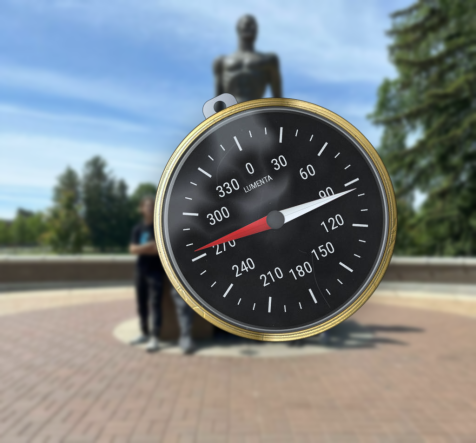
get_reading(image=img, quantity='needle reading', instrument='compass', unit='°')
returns 275 °
